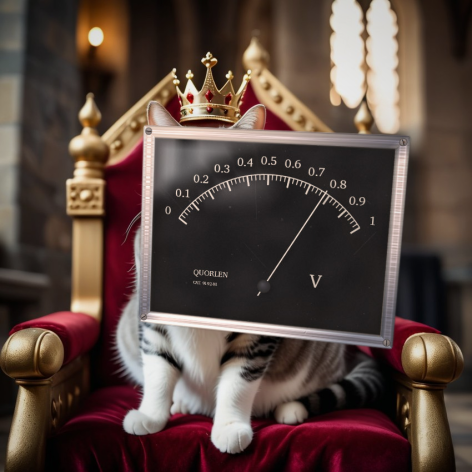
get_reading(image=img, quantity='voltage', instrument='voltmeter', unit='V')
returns 0.78 V
